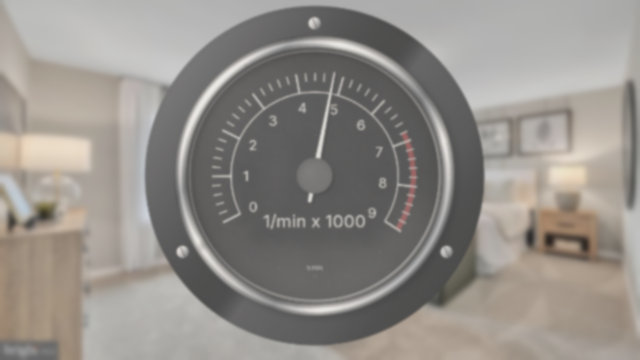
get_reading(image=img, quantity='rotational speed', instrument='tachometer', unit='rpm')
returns 4800 rpm
